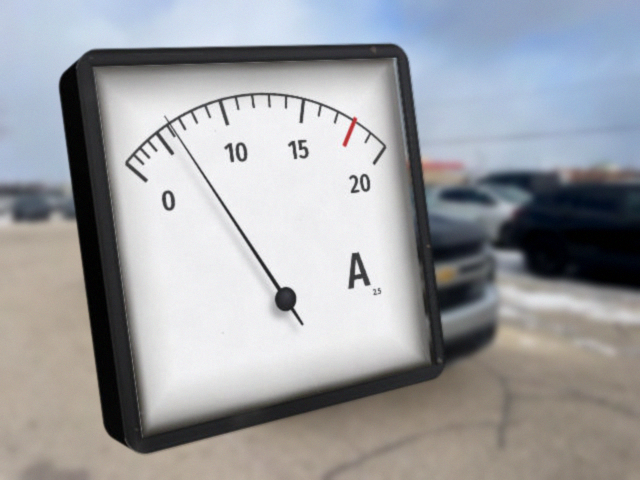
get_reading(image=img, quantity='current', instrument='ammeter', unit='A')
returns 6 A
